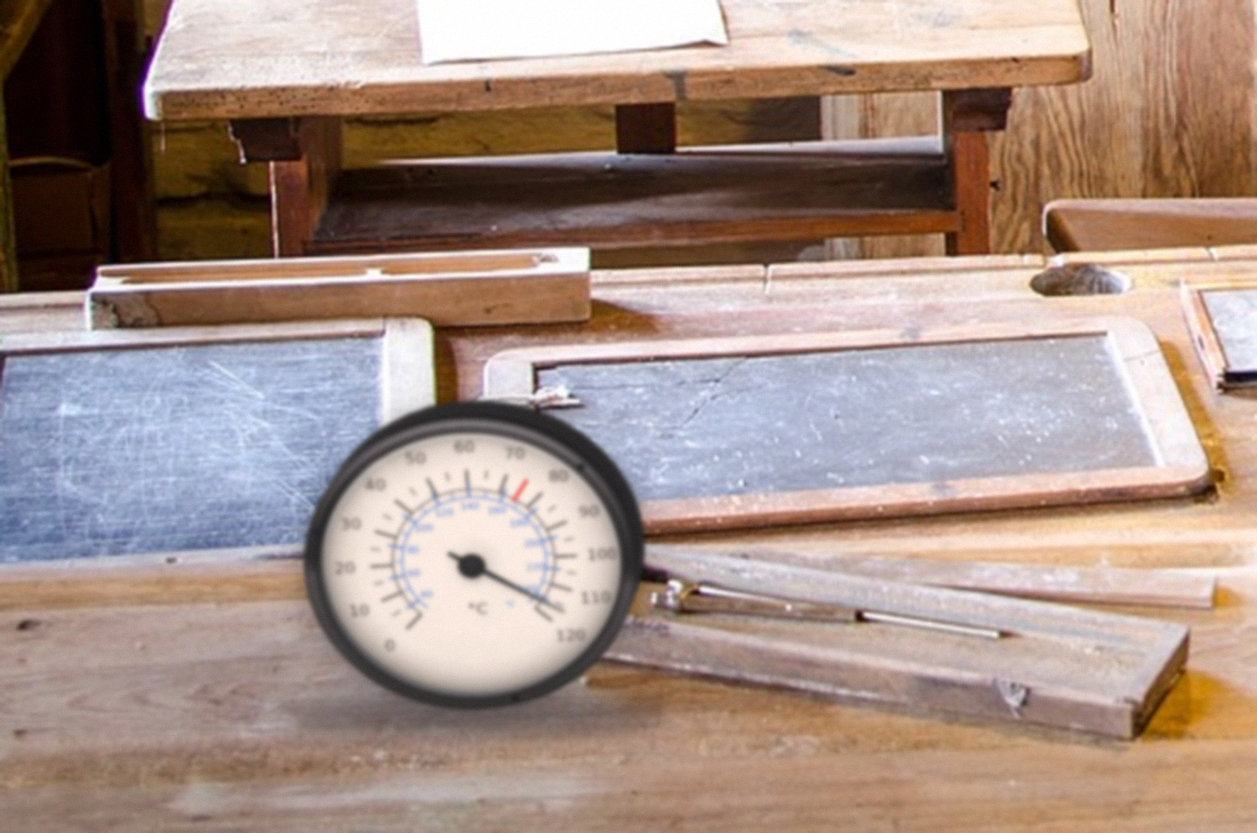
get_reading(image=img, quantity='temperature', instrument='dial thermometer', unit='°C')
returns 115 °C
